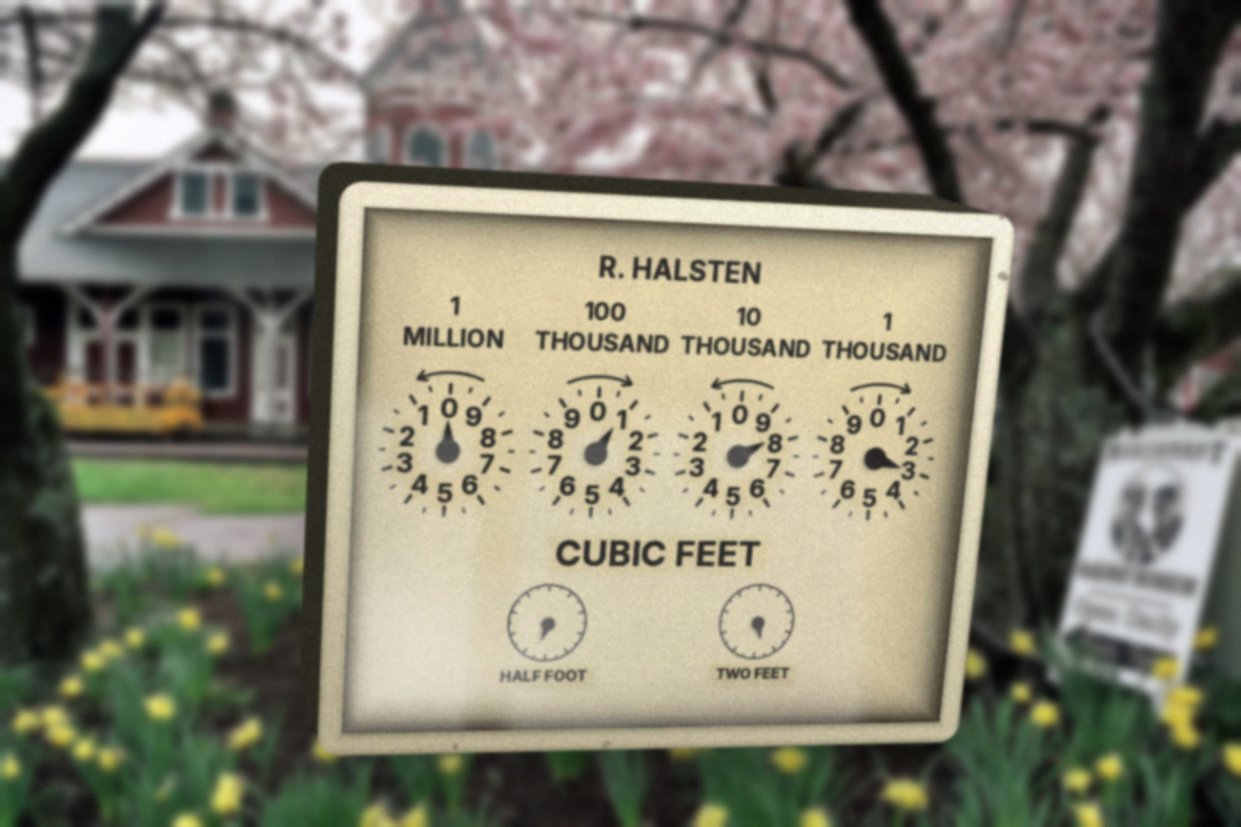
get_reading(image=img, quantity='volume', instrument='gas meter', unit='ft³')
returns 8300 ft³
